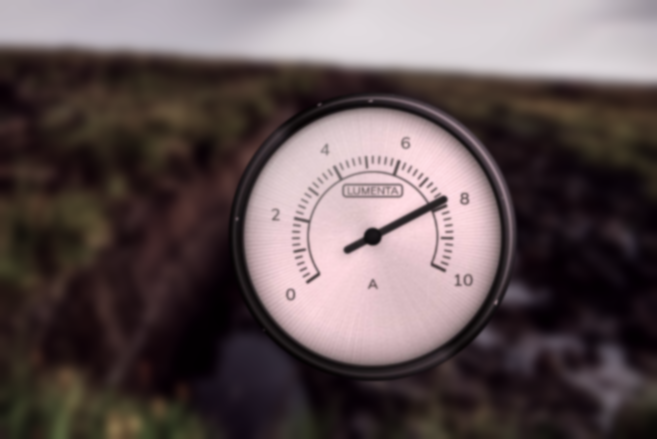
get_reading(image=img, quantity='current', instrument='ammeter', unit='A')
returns 7.8 A
